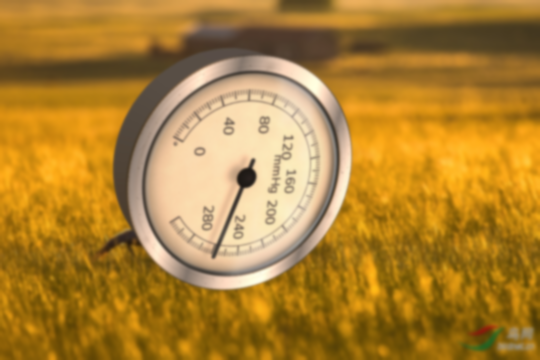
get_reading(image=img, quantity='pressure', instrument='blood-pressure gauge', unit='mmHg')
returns 260 mmHg
